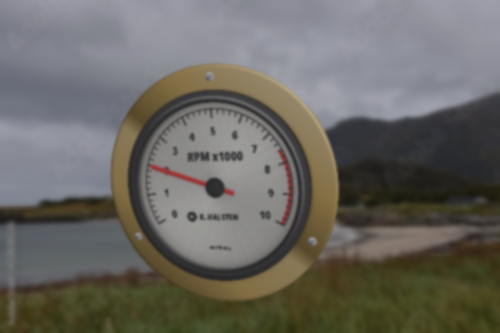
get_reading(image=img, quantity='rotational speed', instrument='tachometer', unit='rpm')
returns 2000 rpm
